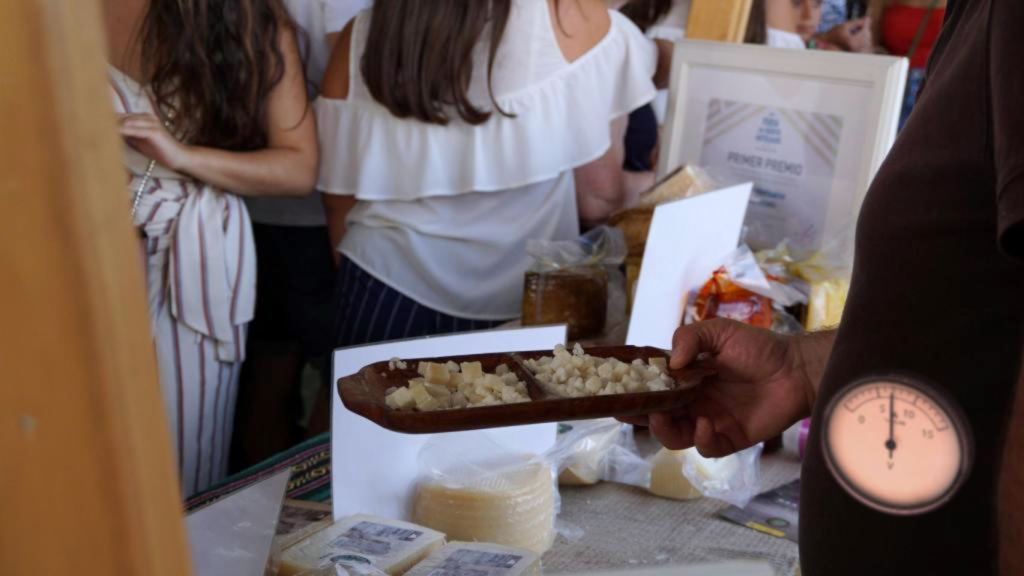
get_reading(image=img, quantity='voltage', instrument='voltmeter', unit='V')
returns 7 V
